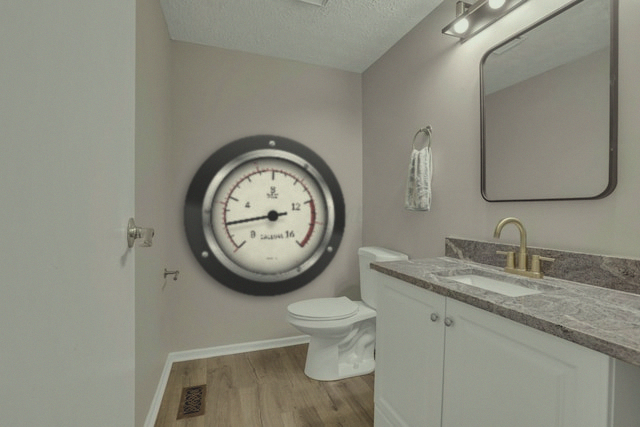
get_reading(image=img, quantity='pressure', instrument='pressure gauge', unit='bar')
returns 2 bar
